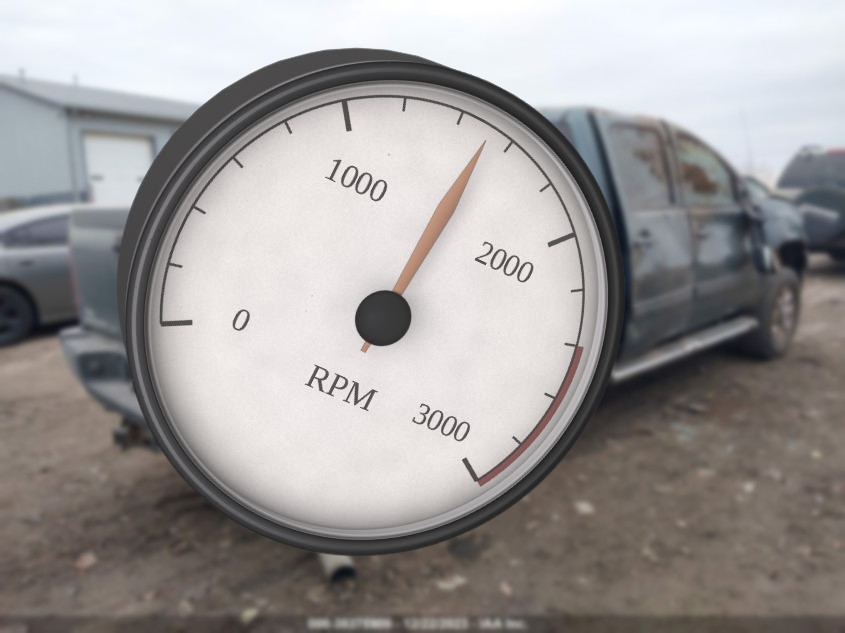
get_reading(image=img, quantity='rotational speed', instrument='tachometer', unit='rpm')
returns 1500 rpm
